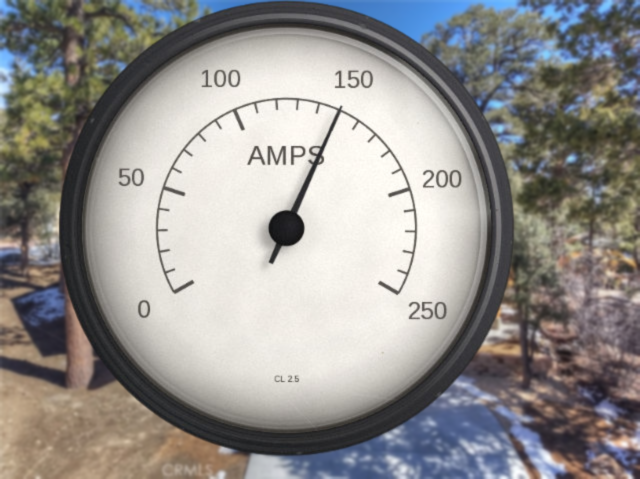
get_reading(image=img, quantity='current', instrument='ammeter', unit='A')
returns 150 A
